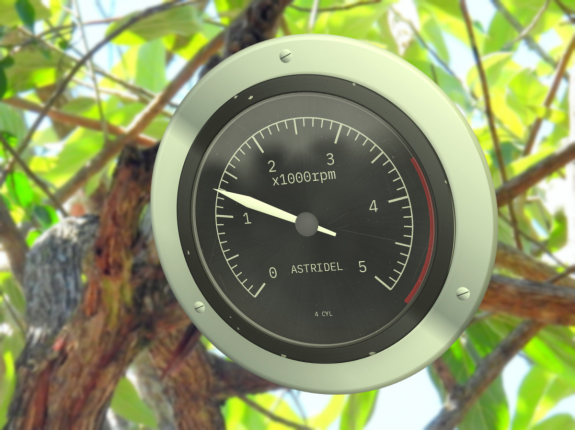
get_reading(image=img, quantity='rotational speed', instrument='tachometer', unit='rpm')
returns 1300 rpm
